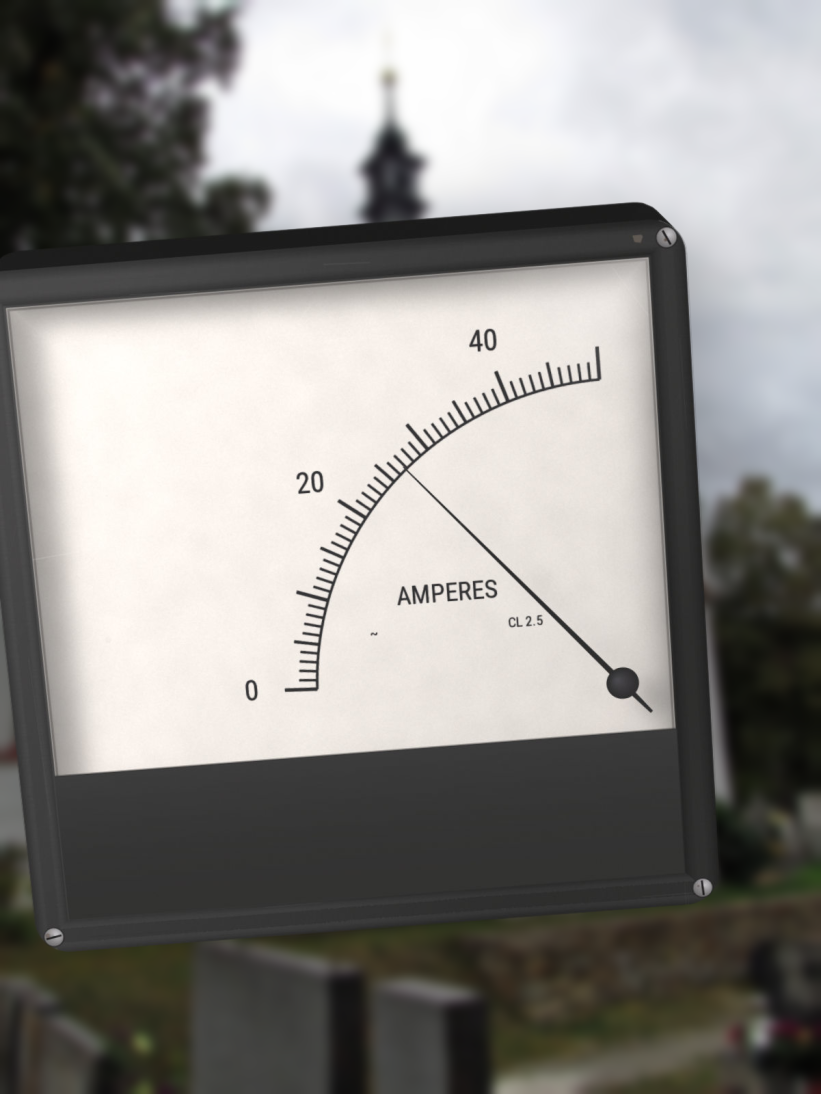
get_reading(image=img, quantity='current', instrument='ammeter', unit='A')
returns 27 A
